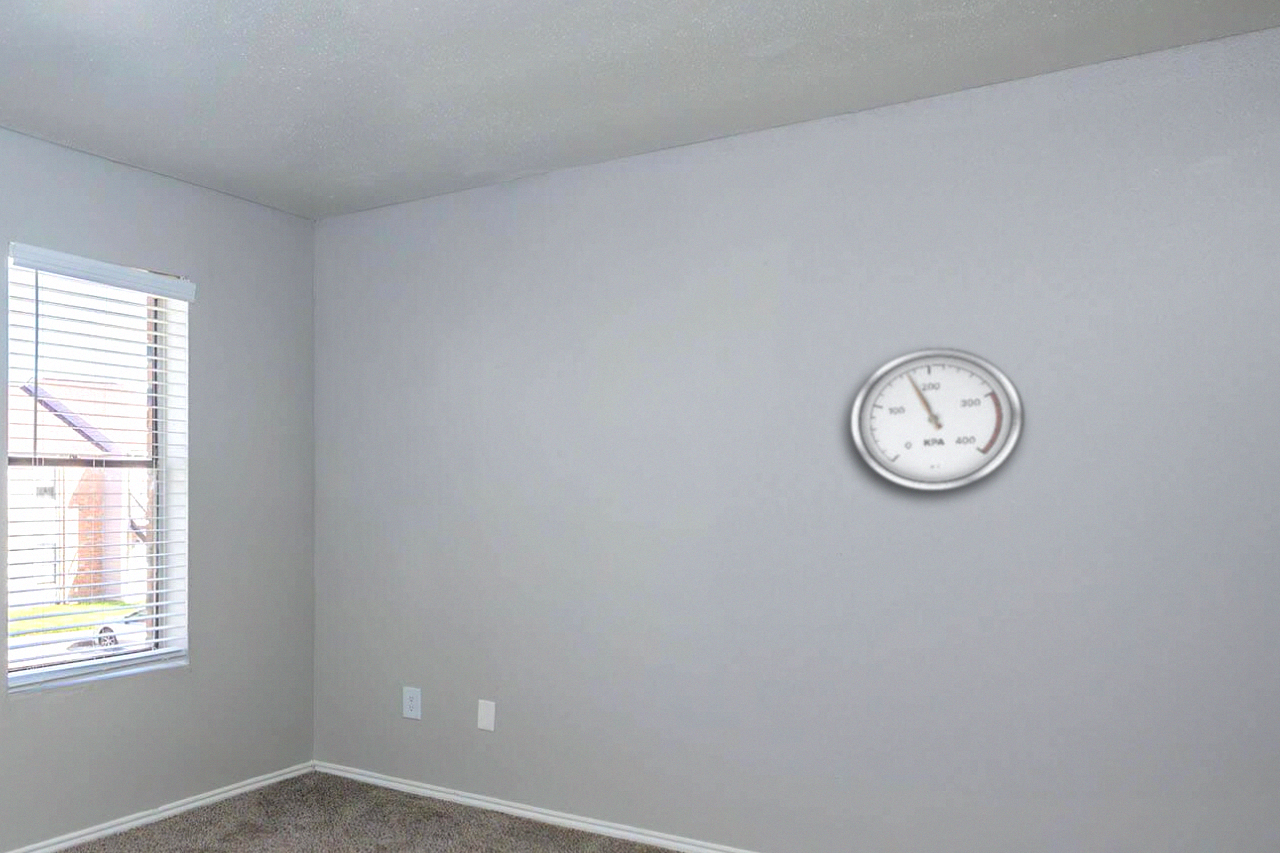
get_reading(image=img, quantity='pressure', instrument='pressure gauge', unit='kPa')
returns 170 kPa
